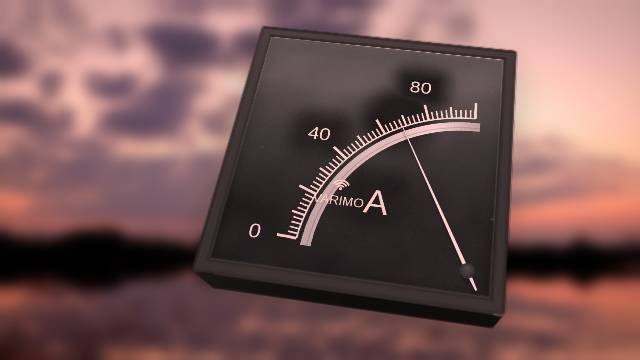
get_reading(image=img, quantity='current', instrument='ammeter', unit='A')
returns 68 A
